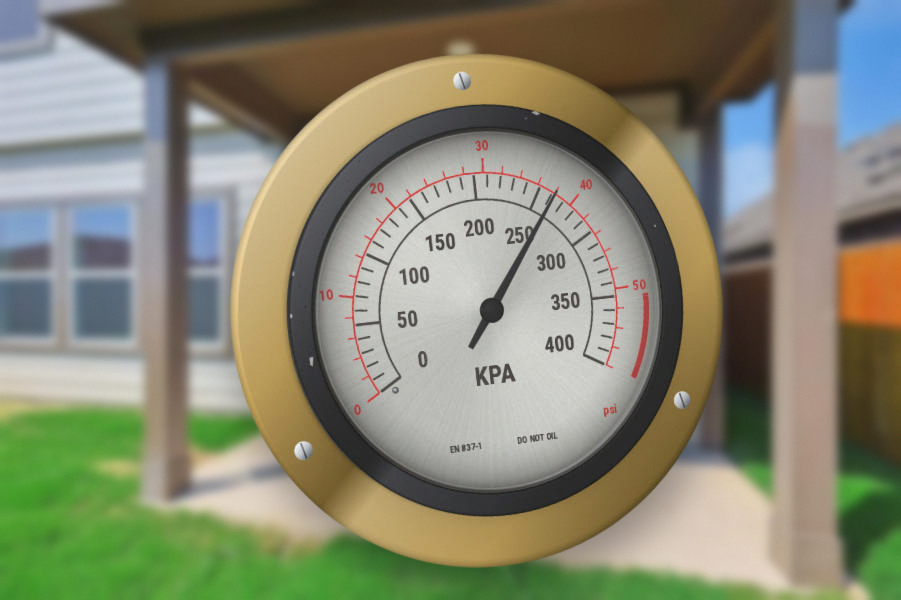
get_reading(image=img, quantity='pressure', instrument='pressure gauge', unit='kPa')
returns 260 kPa
